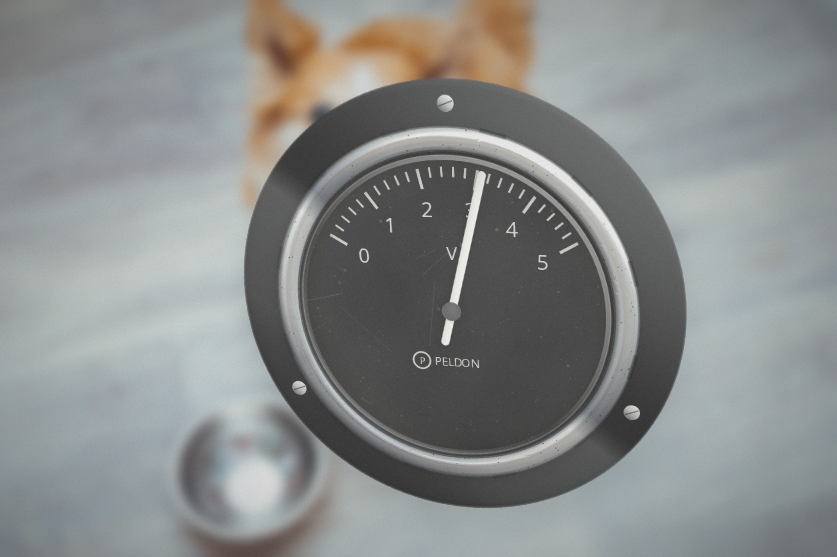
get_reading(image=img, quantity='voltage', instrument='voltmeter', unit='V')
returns 3.1 V
